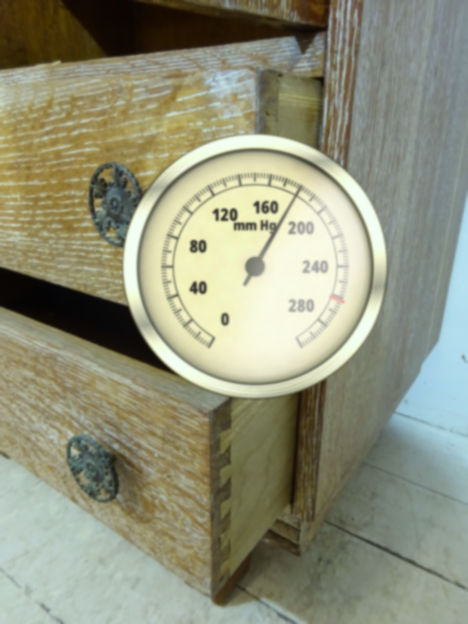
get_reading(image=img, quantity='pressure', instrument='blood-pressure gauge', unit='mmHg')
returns 180 mmHg
